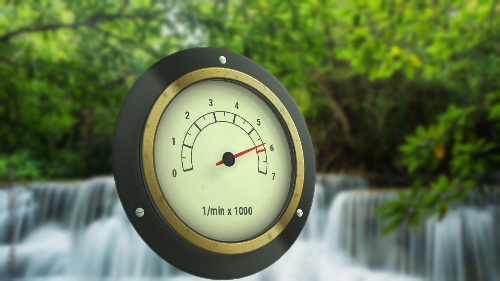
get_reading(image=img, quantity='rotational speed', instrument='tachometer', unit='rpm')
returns 5750 rpm
